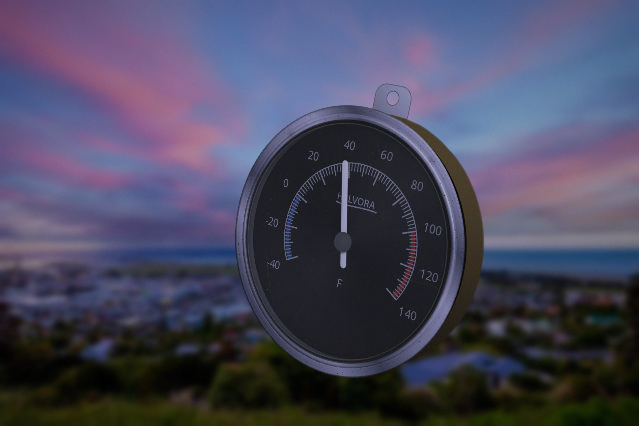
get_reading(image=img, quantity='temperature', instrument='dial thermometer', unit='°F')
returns 40 °F
